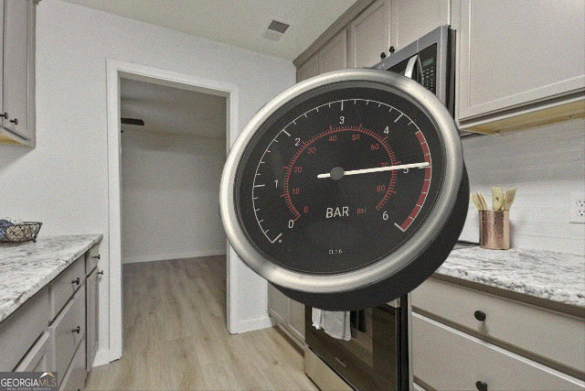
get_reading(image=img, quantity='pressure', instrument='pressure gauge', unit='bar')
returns 5 bar
